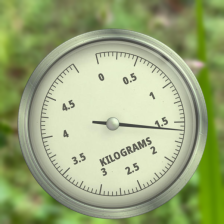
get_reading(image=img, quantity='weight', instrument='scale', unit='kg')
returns 1.6 kg
